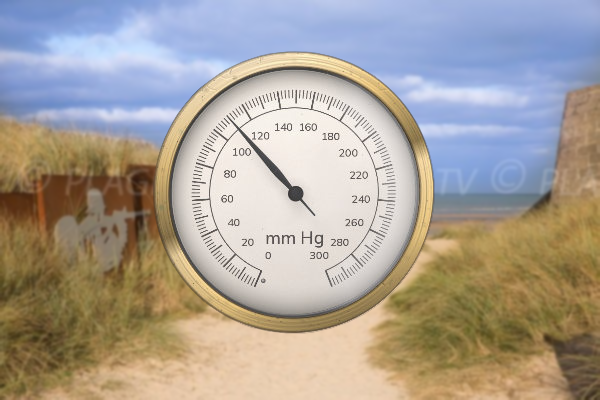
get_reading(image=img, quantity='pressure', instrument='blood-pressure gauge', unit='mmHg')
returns 110 mmHg
